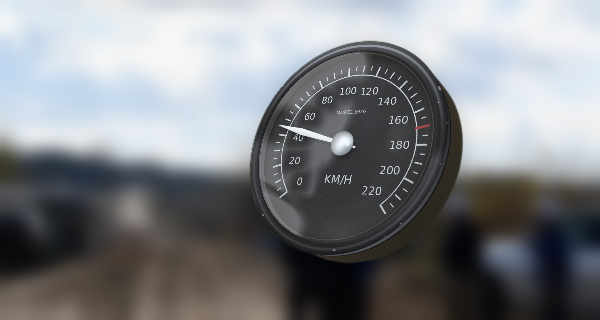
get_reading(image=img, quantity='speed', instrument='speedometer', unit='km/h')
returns 45 km/h
